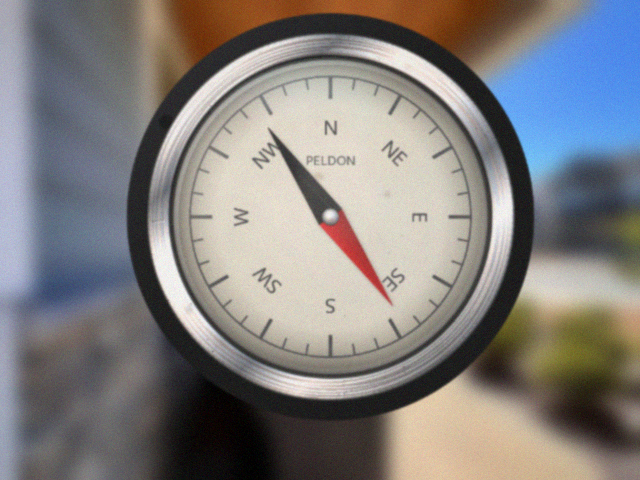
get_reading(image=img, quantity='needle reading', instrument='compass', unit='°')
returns 145 °
